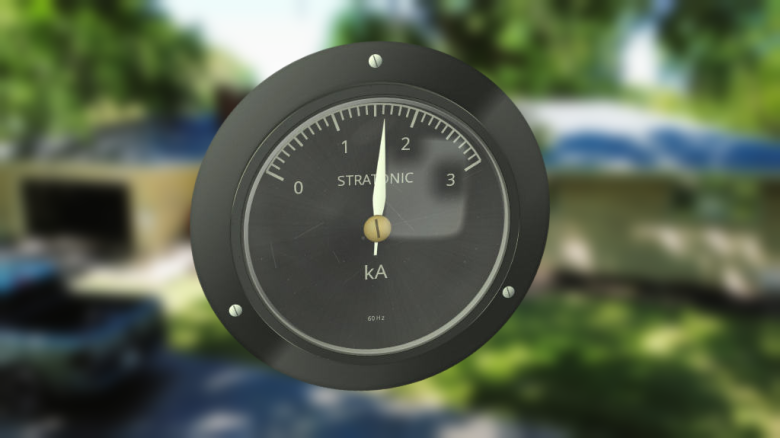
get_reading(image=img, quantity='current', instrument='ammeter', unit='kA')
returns 1.6 kA
